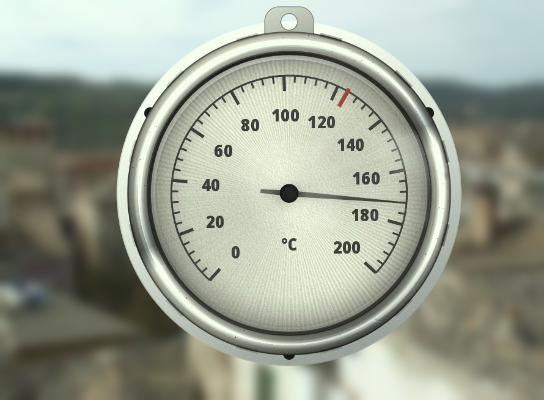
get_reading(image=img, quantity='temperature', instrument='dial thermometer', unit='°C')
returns 172 °C
